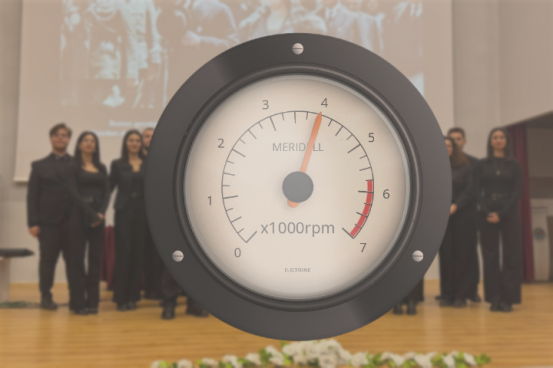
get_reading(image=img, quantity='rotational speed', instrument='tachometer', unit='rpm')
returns 4000 rpm
